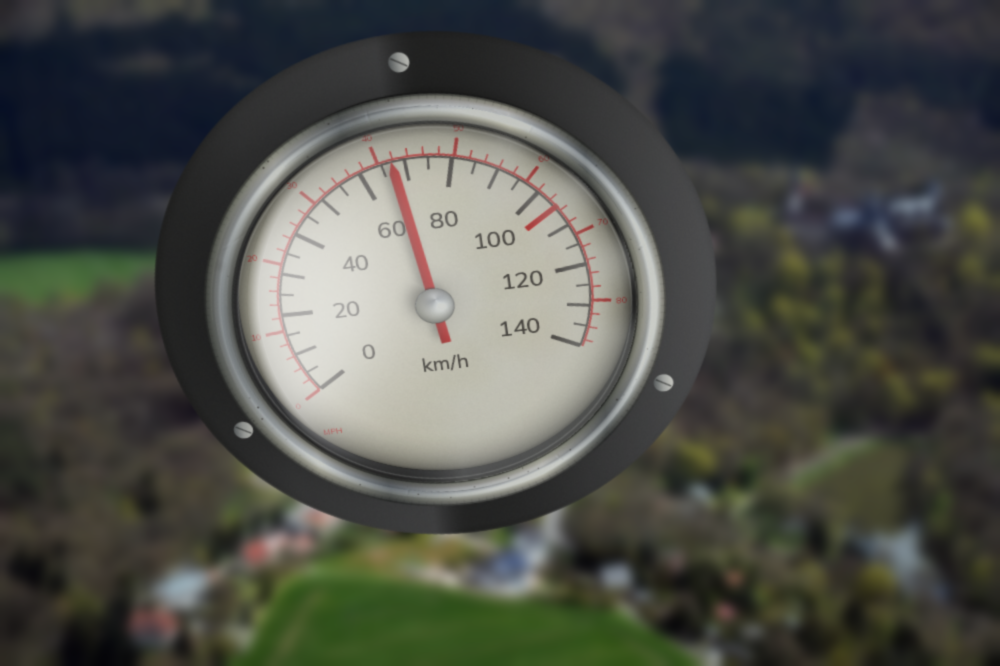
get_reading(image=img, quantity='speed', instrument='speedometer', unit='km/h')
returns 67.5 km/h
